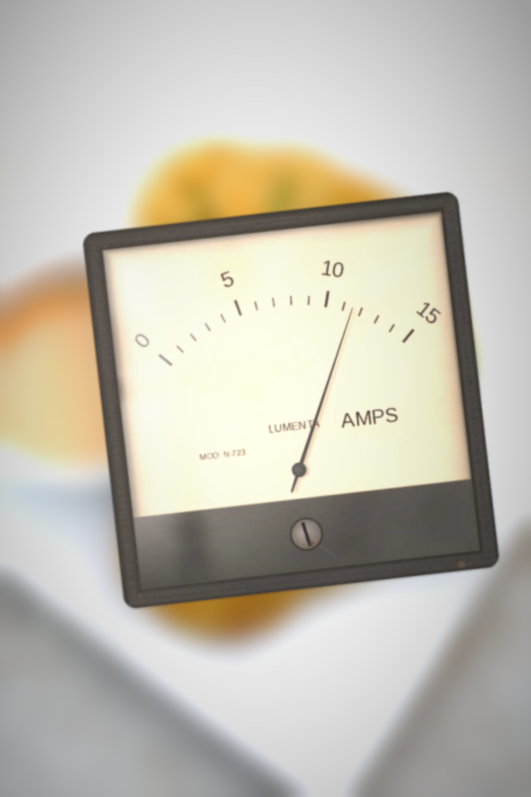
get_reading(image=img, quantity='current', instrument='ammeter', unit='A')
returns 11.5 A
